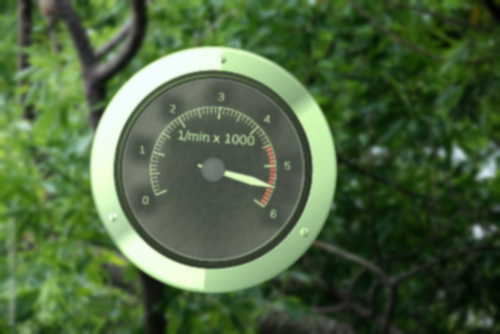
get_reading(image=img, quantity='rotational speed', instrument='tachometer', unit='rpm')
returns 5500 rpm
